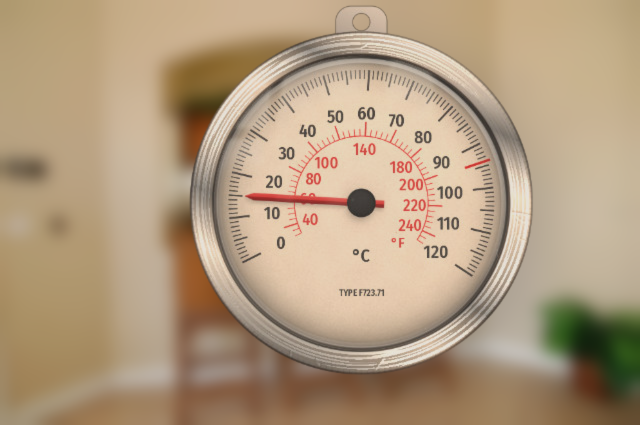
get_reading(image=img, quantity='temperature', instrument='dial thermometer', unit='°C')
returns 15 °C
